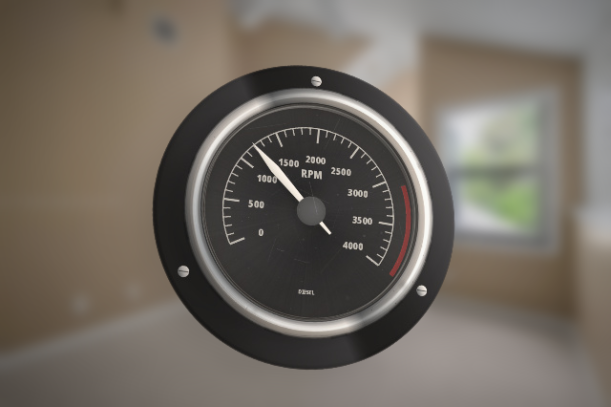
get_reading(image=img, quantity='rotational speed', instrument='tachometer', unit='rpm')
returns 1200 rpm
